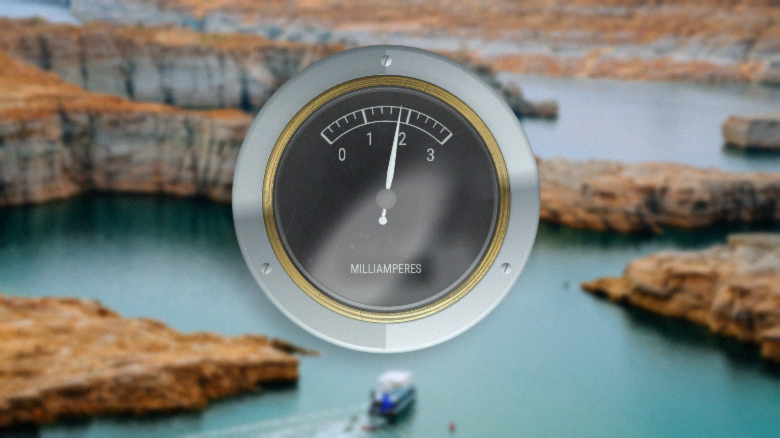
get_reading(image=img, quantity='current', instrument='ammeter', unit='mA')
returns 1.8 mA
